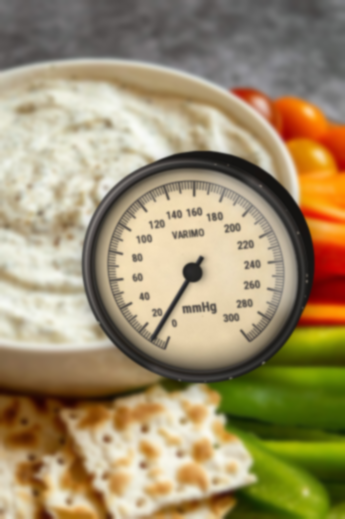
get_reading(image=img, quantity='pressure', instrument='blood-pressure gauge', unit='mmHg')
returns 10 mmHg
